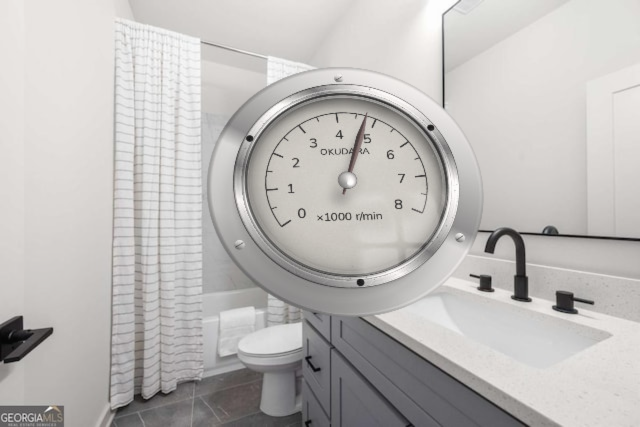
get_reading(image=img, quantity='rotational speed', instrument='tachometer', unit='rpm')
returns 4750 rpm
